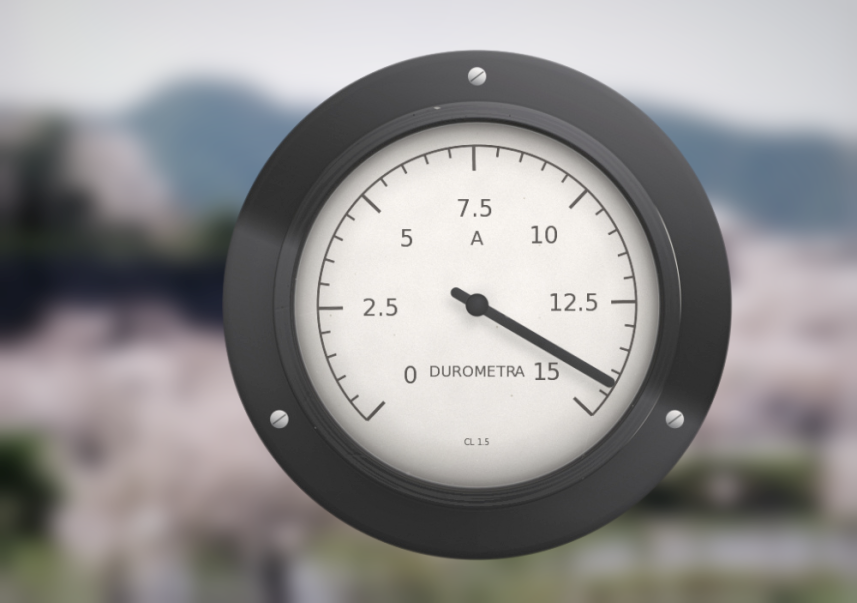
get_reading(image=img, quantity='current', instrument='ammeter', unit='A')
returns 14.25 A
